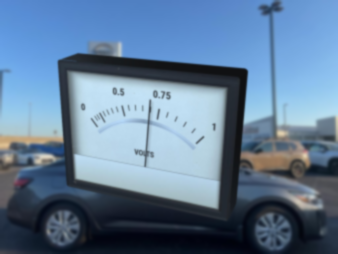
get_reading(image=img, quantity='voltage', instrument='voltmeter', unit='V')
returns 0.7 V
